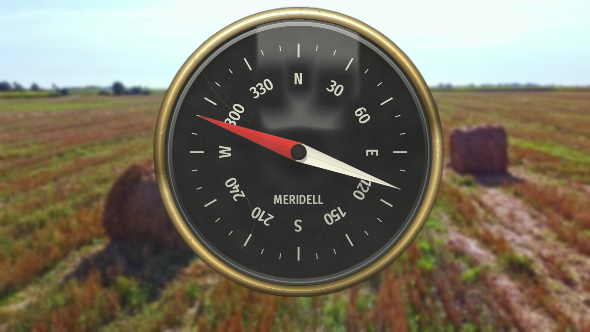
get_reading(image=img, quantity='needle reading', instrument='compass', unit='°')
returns 290 °
